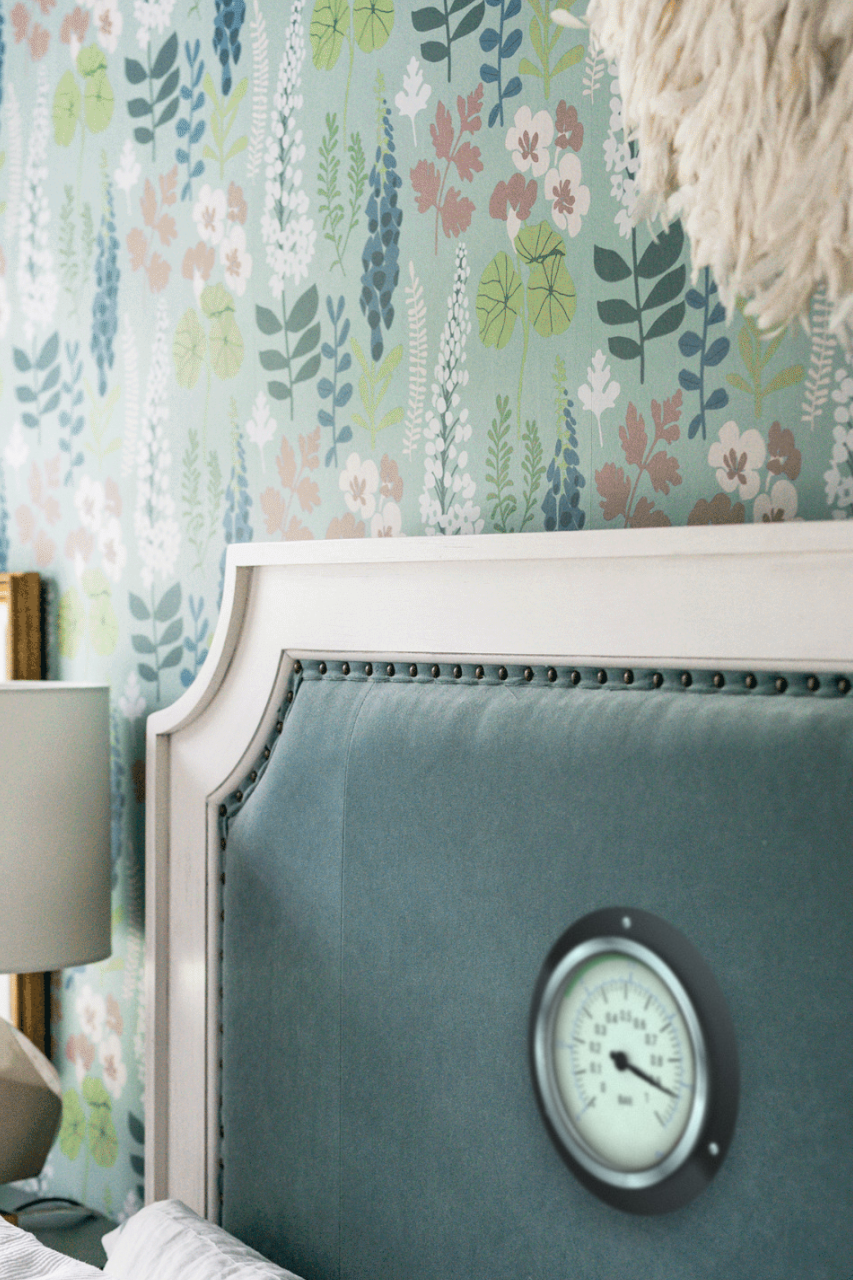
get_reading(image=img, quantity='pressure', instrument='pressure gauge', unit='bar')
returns 0.9 bar
